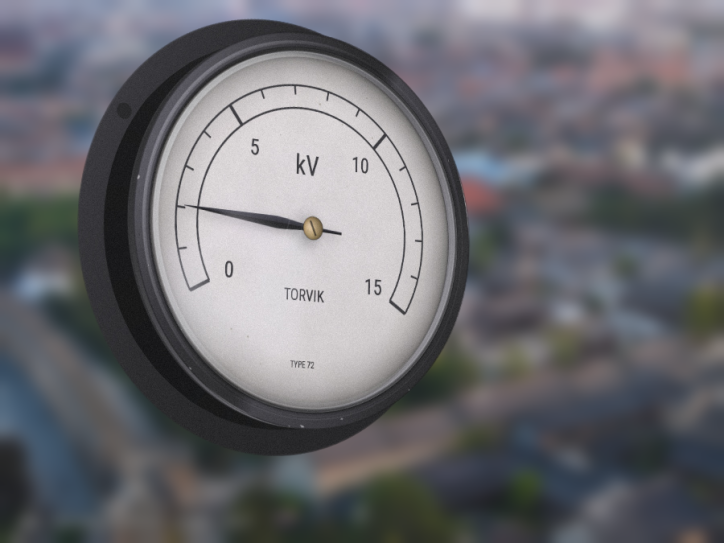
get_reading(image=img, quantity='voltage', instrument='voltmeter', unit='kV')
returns 2 kV
